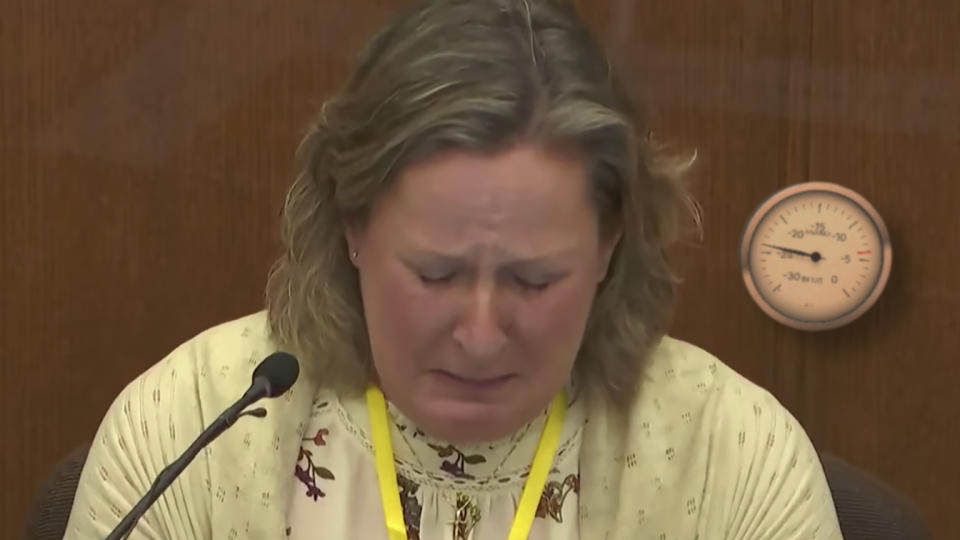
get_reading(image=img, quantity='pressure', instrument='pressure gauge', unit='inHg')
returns -24 inHg
